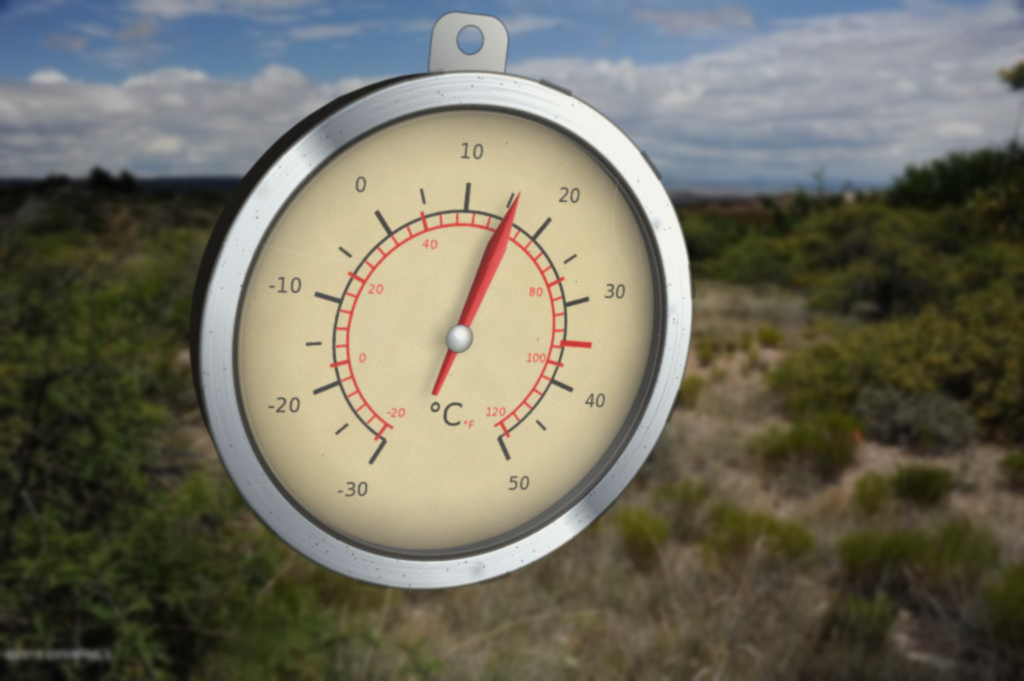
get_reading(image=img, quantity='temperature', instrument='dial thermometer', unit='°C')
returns 15 °C
